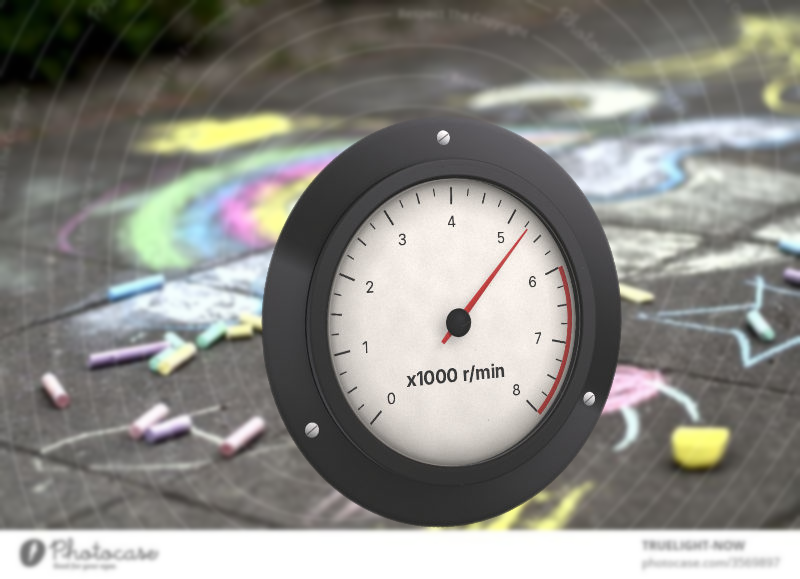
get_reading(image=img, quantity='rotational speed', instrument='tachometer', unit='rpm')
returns 5250 rpm
